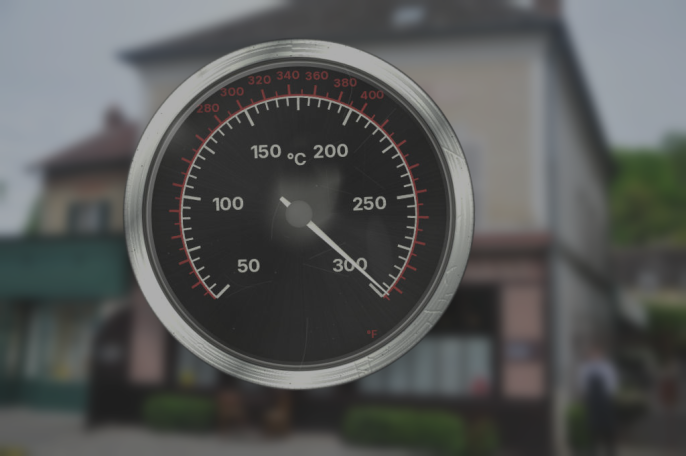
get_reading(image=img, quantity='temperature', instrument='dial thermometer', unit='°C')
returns 297.5 °C
